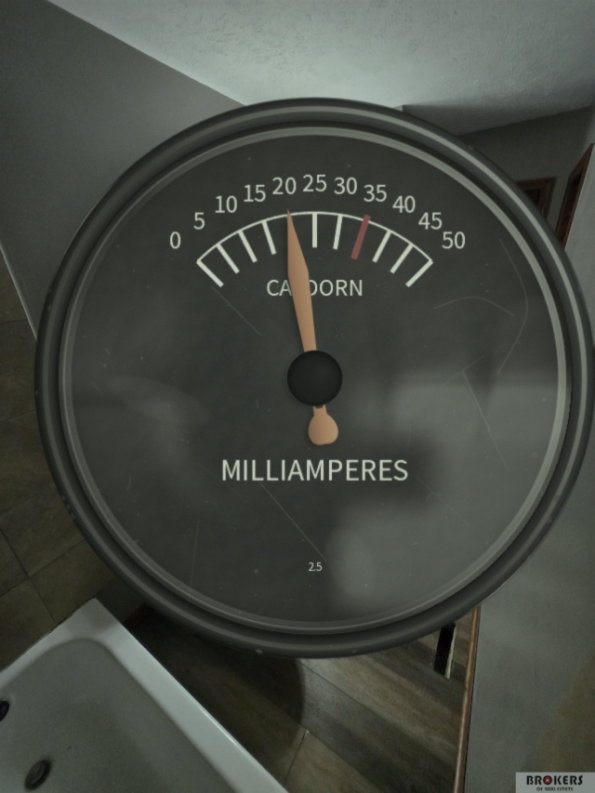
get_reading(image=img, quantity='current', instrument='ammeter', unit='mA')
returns 20 mA
